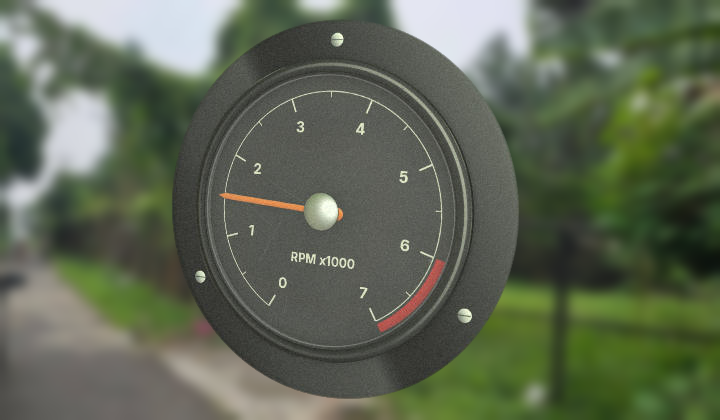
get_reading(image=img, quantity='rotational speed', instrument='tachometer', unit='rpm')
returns 1500 rpm
